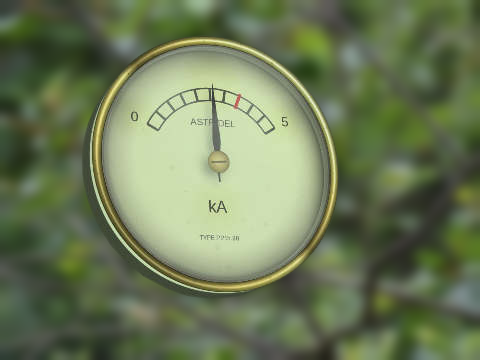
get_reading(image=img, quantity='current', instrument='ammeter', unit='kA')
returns 2.5 kA
